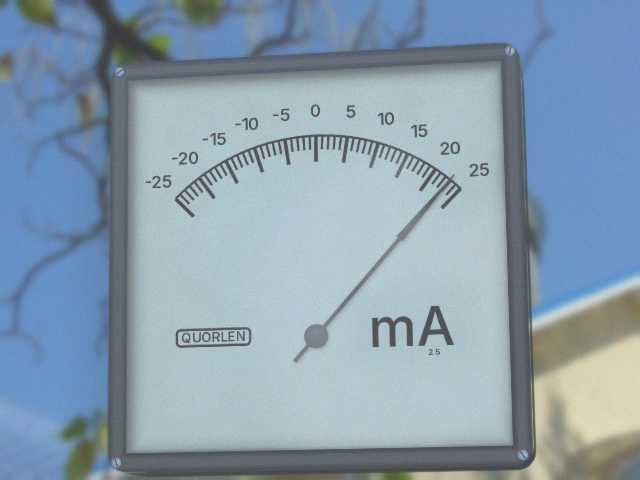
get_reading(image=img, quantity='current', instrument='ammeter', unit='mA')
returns 23 mA
